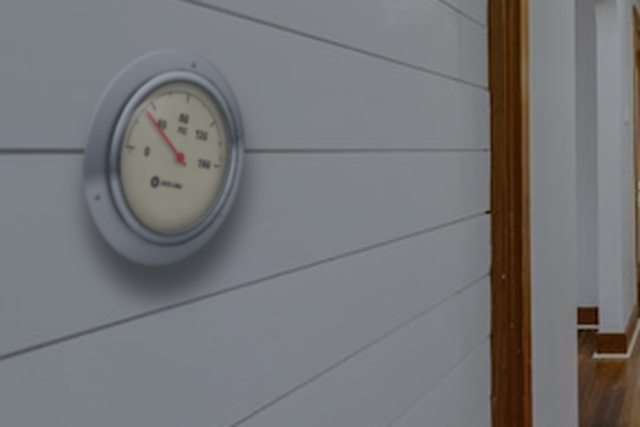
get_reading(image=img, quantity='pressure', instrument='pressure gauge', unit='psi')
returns 30 psi
